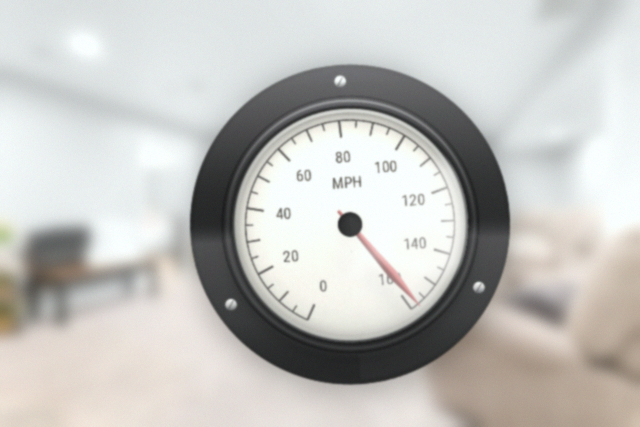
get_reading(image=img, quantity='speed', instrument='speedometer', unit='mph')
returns 157.5 mph
